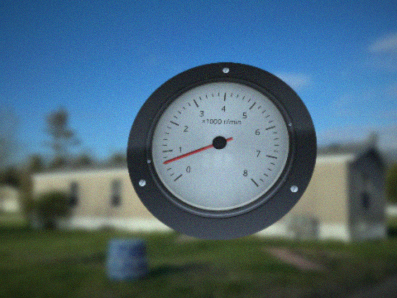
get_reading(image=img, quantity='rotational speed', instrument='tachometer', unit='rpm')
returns 600 rpm
